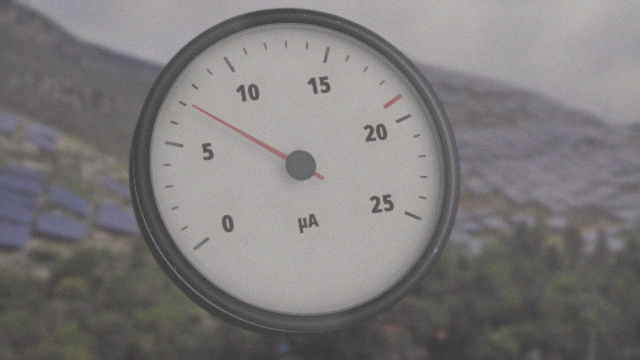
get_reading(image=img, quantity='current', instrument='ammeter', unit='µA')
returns 7 µA
